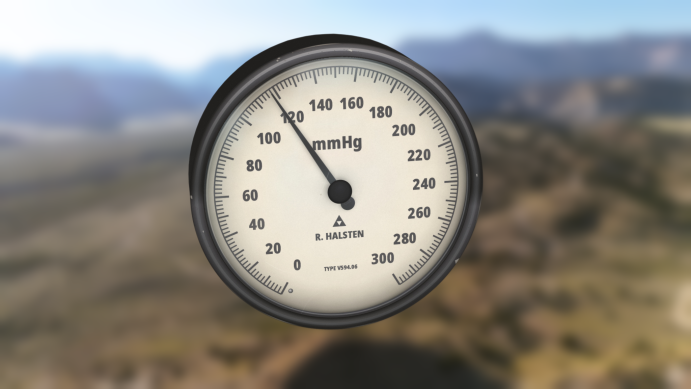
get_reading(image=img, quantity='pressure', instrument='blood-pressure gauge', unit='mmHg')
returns 118 mmHg
